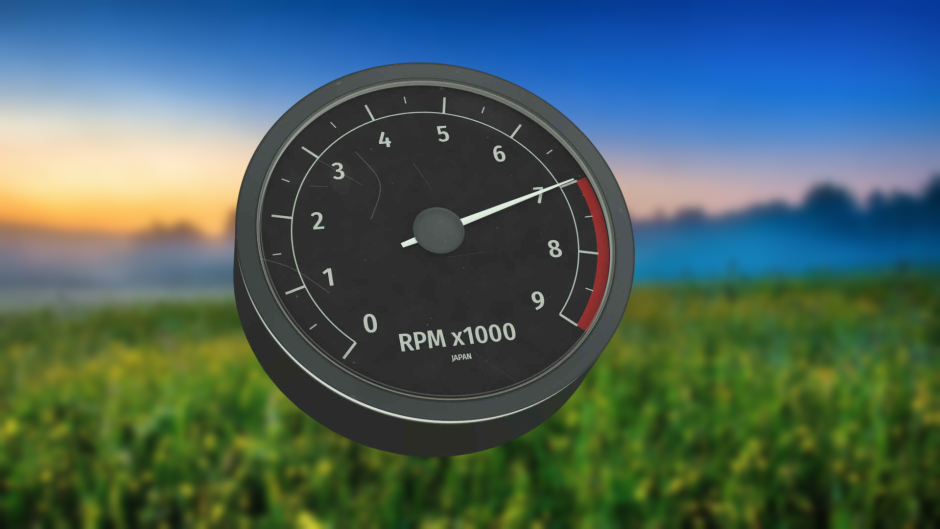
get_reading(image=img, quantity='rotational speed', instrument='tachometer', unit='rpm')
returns 7000 rpm
